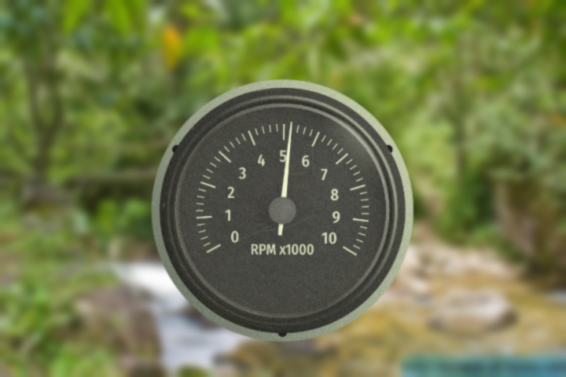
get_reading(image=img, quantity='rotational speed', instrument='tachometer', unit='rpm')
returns 5200 rpm
